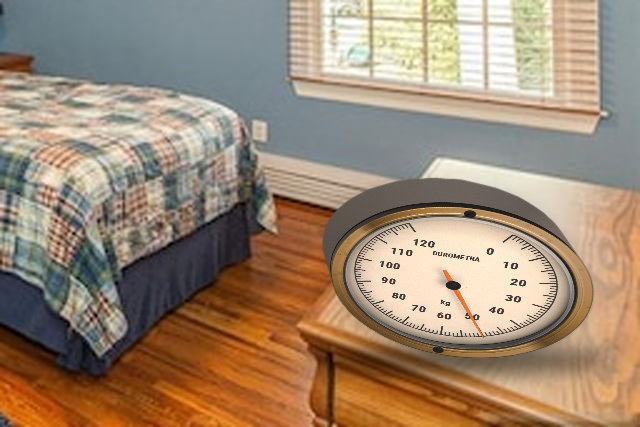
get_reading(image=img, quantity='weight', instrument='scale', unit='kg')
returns 50 kg
